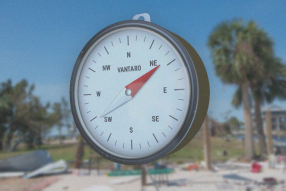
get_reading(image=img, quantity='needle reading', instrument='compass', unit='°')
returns 55 °
